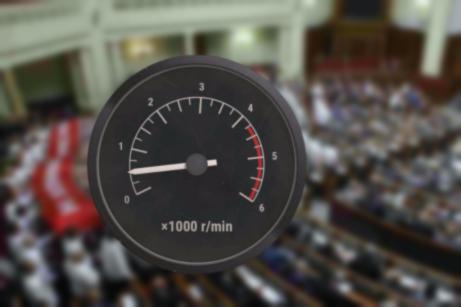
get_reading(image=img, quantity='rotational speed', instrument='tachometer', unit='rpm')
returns 500 rpm
